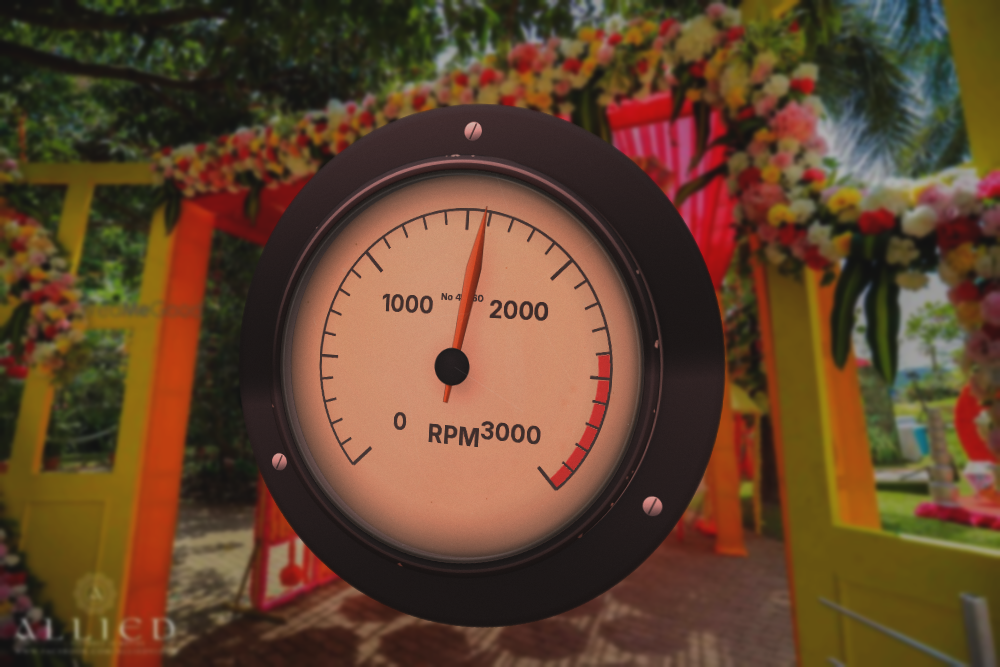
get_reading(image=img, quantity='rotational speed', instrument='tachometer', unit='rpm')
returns 1600 rpm
